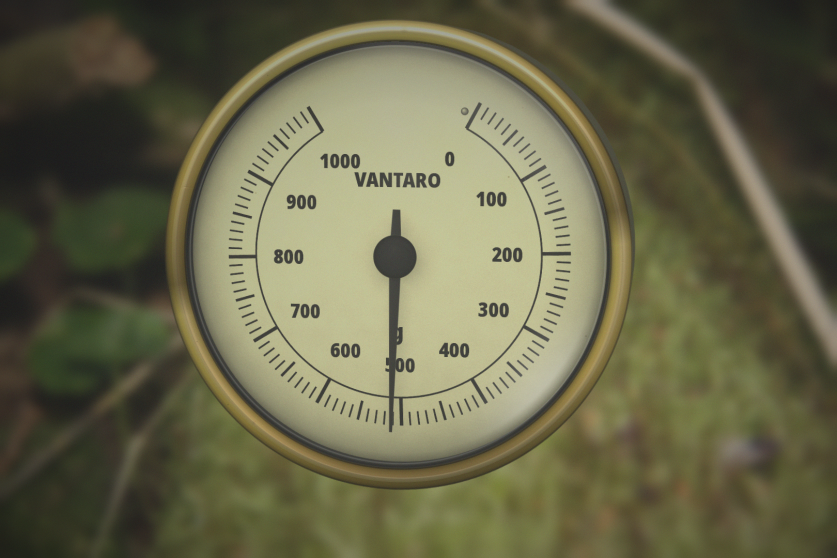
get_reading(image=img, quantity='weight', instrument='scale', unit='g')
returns 510 g
